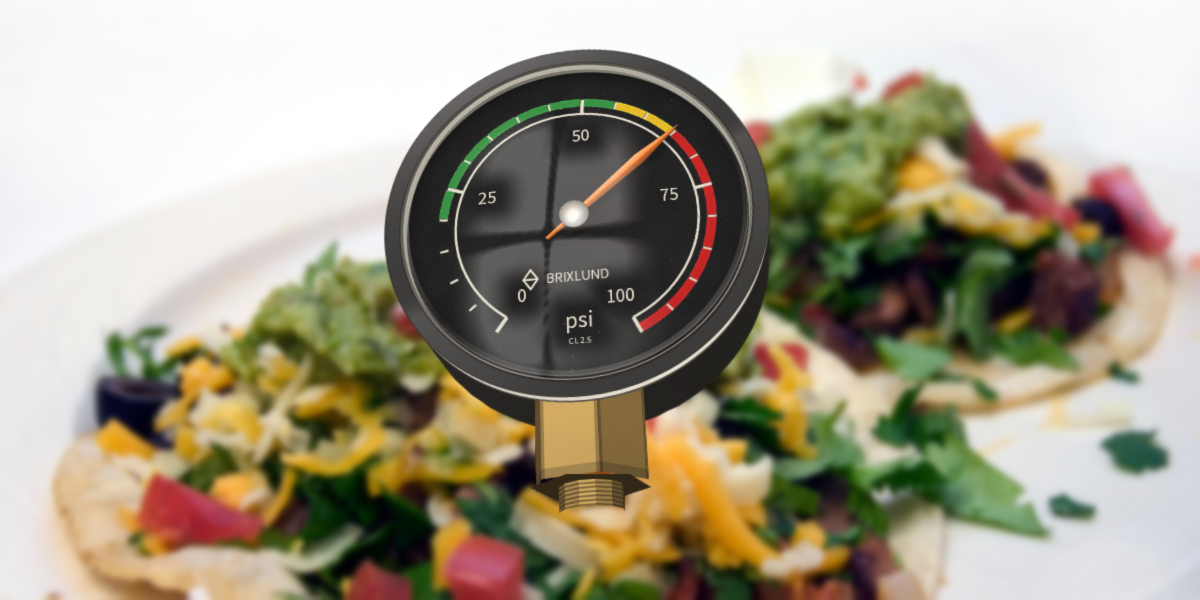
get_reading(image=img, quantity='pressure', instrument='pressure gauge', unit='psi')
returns 65 psi
